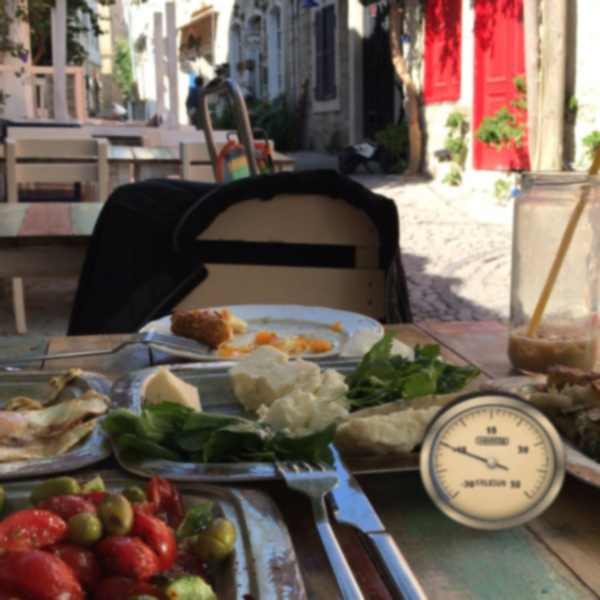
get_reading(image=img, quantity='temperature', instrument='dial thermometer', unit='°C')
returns -10 °C
